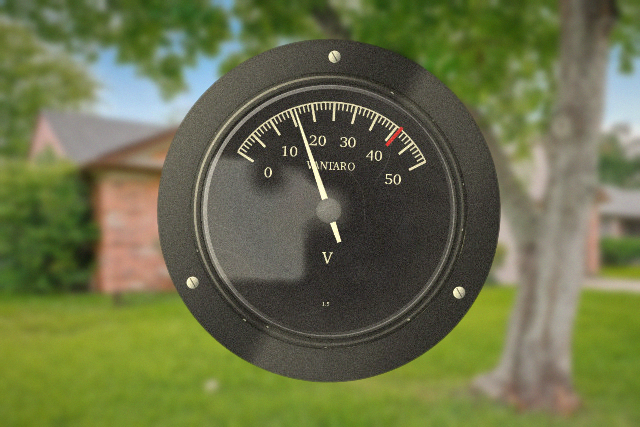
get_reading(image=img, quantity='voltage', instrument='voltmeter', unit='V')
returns 16 V
